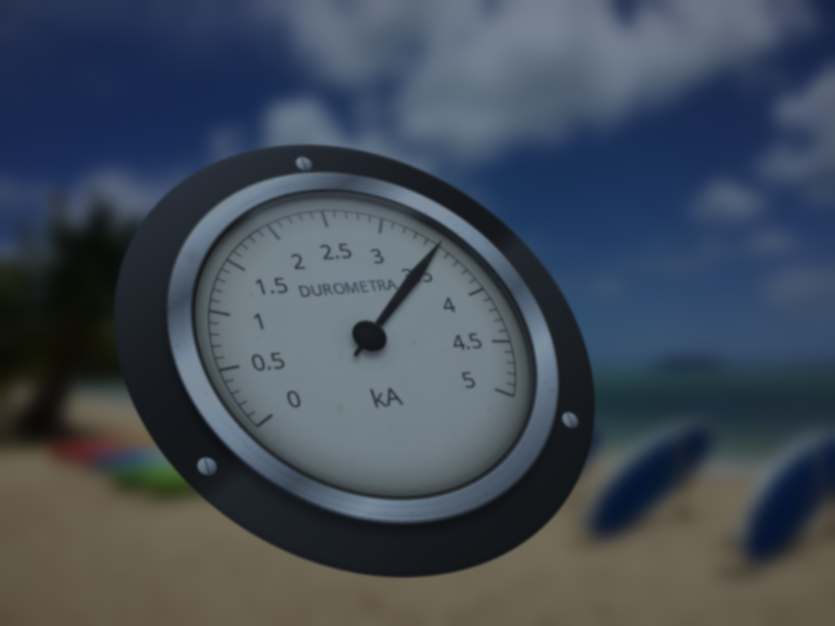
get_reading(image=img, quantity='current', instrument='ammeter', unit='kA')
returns 3.5 kA
